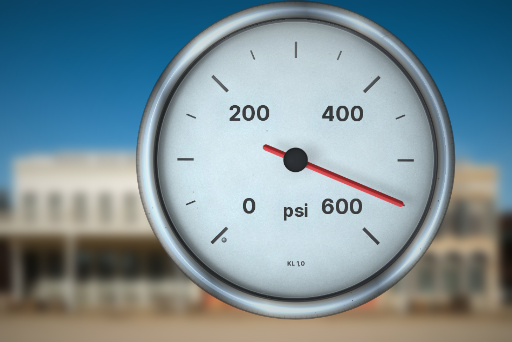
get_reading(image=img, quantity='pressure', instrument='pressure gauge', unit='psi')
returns 550 psi
